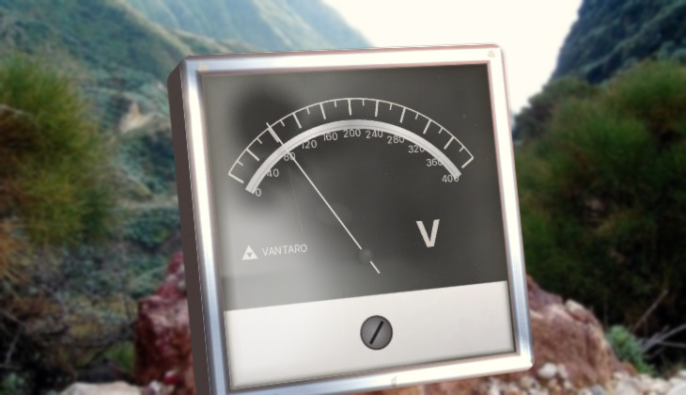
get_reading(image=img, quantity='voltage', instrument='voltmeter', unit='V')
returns 80 V
